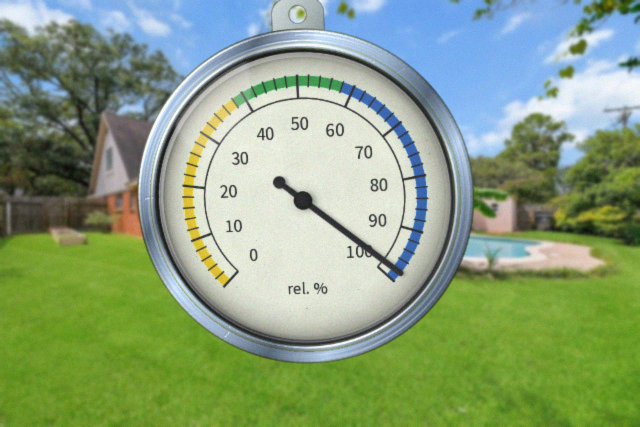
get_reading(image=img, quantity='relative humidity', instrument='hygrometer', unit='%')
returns 98 %
